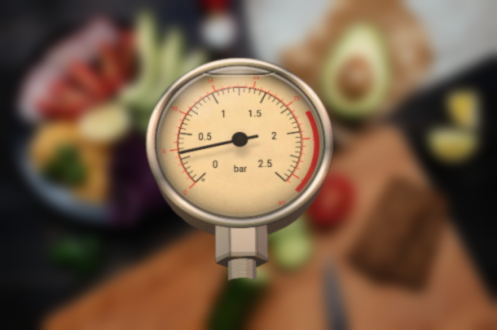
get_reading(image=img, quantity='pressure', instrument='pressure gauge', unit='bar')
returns 0.3 bar
